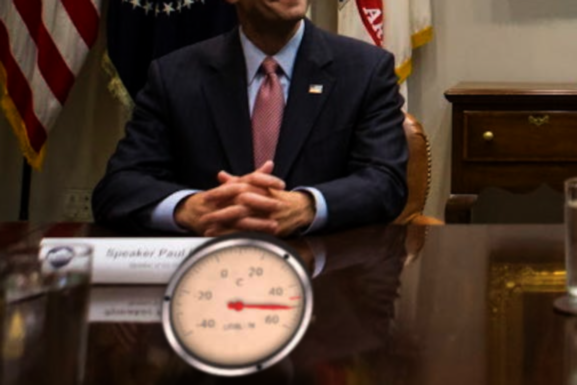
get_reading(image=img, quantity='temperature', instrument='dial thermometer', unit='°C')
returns 50 °C
